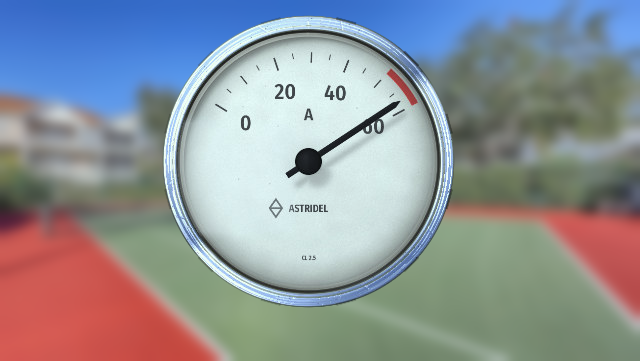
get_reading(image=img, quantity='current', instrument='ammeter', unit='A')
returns 57.5 A
